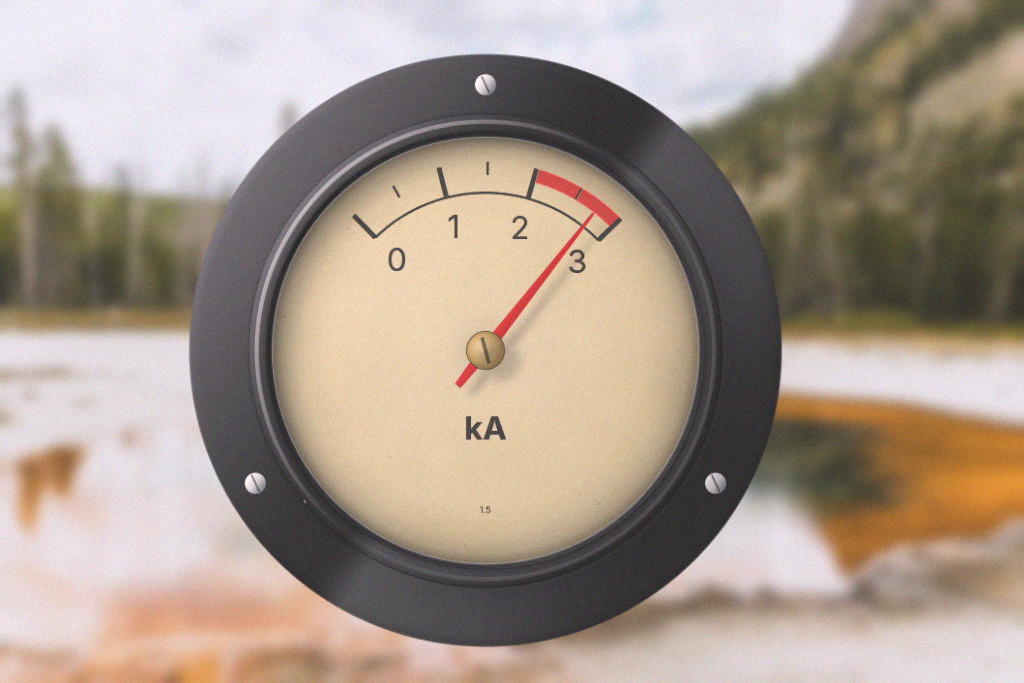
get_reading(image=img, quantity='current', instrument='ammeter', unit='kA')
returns 2.75 kA
